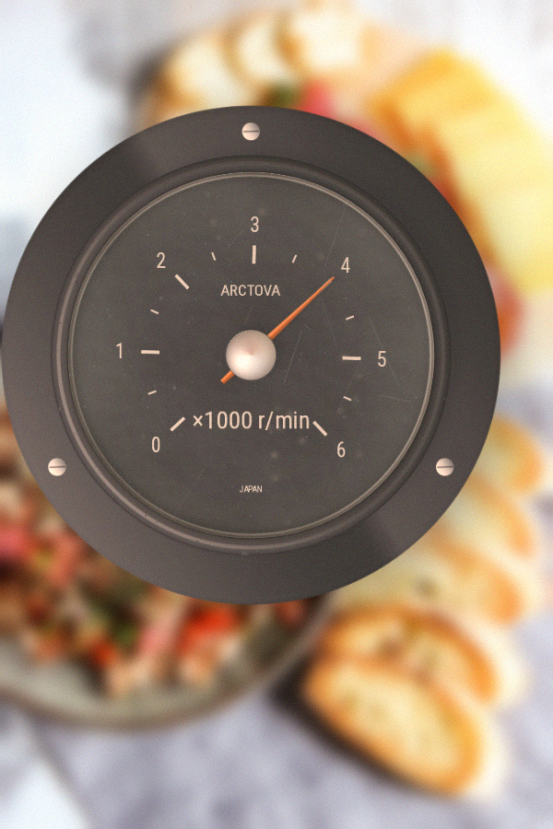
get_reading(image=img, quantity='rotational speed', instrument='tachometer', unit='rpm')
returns 4000 rpm
